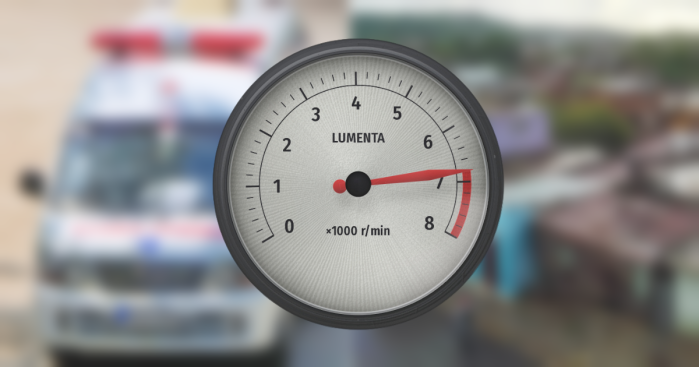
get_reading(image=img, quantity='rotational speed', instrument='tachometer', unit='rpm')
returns 6800 rpm
